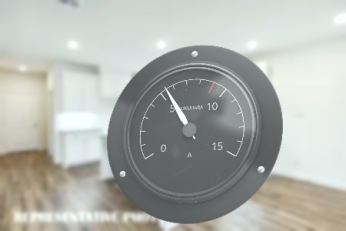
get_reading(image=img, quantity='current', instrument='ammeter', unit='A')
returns 5.5 A
